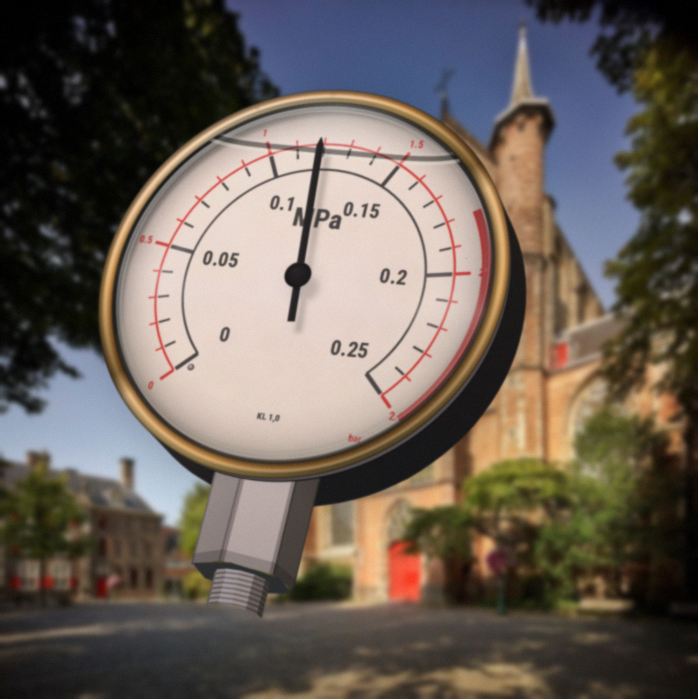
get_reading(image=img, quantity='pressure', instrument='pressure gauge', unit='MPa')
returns 0.12 MPa
